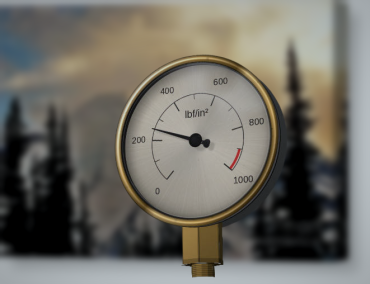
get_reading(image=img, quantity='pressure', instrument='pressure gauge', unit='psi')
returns 250 psi
